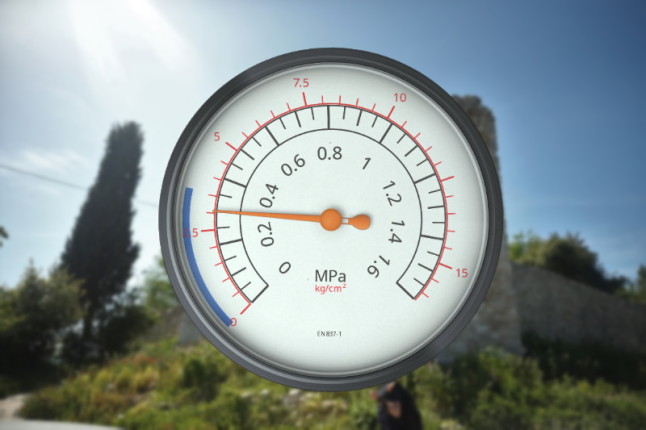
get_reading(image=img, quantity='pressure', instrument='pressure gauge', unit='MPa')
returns 0.3 MPa
